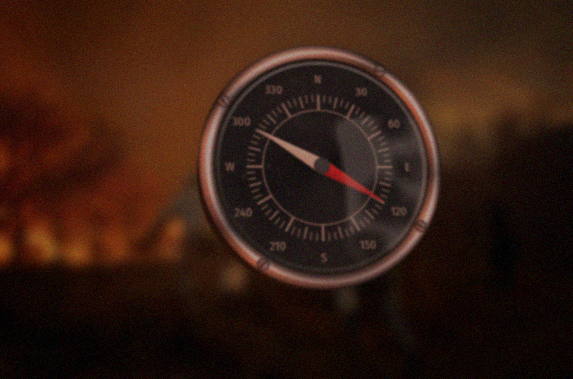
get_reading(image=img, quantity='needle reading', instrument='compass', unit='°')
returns 120 °
